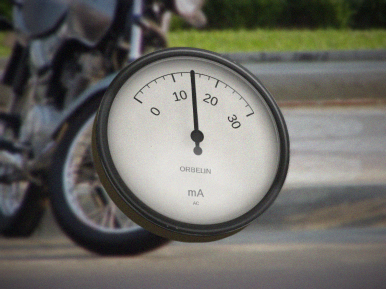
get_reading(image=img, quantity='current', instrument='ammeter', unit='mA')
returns 14 mA
